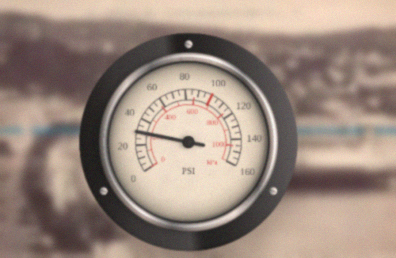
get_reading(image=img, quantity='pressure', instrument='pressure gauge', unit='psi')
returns 30 psi
